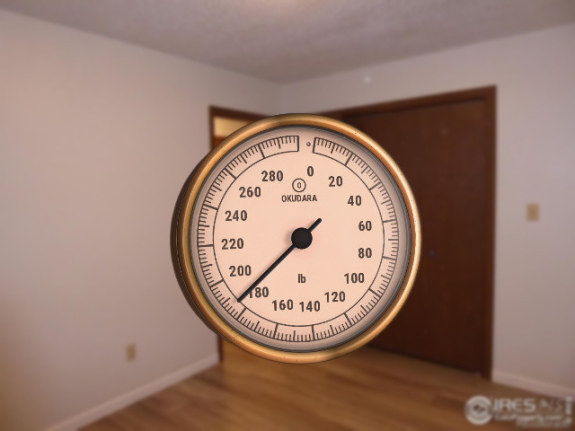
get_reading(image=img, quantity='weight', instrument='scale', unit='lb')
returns 186 lb
